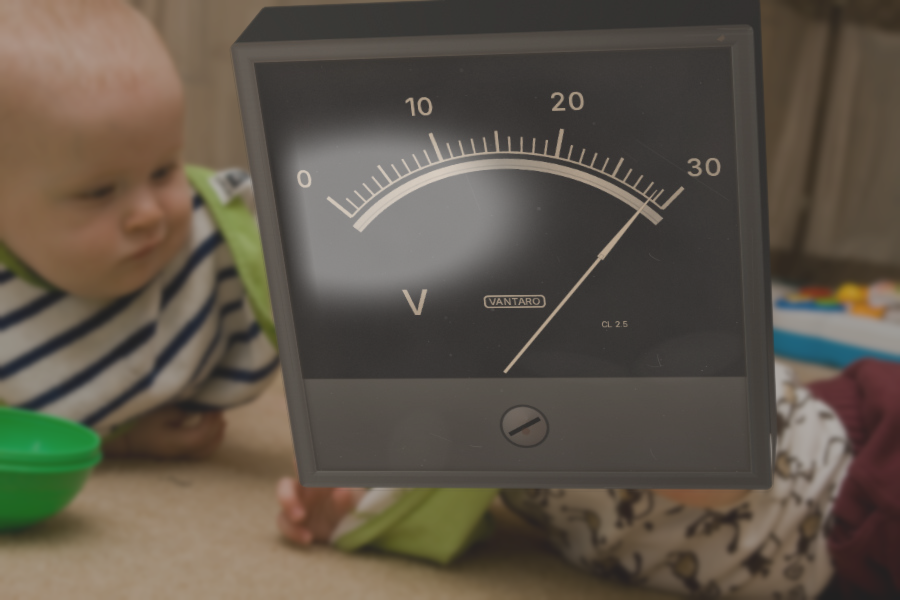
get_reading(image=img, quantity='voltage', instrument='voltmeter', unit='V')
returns 28.5 V
